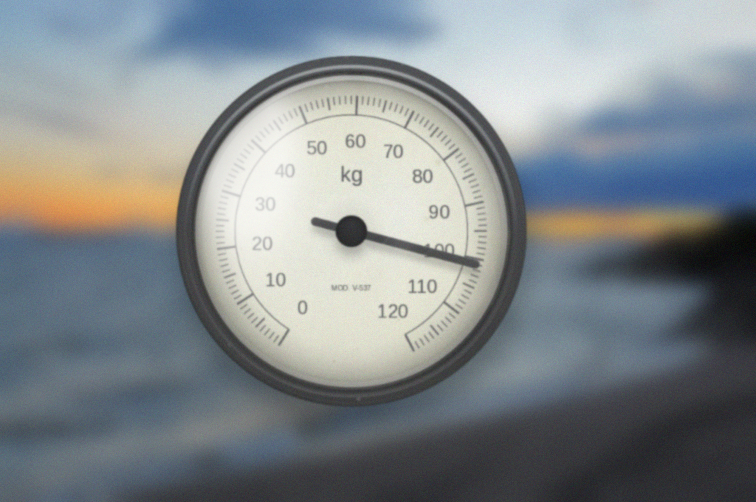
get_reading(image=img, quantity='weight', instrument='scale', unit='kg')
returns 101 kg
